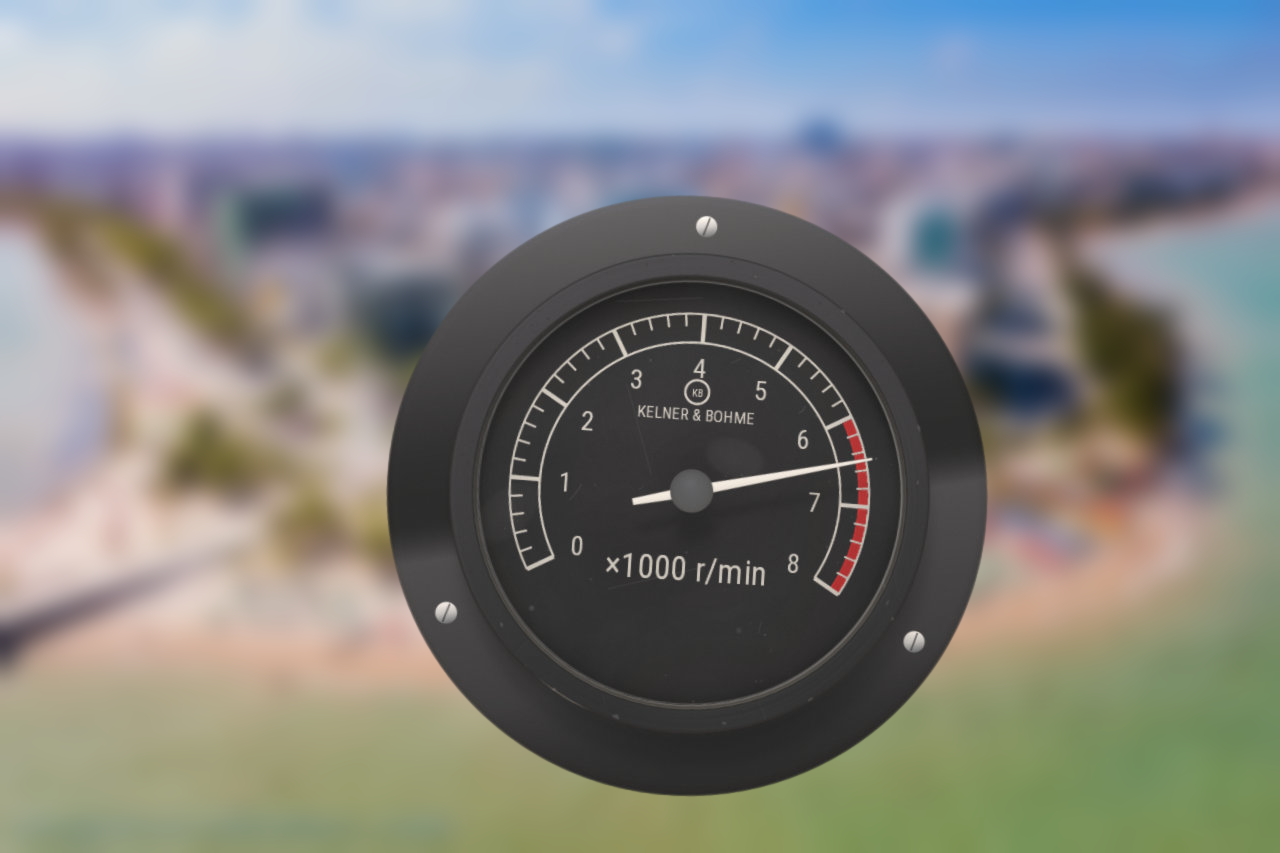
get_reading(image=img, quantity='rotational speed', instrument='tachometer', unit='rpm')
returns 6500 rpm
